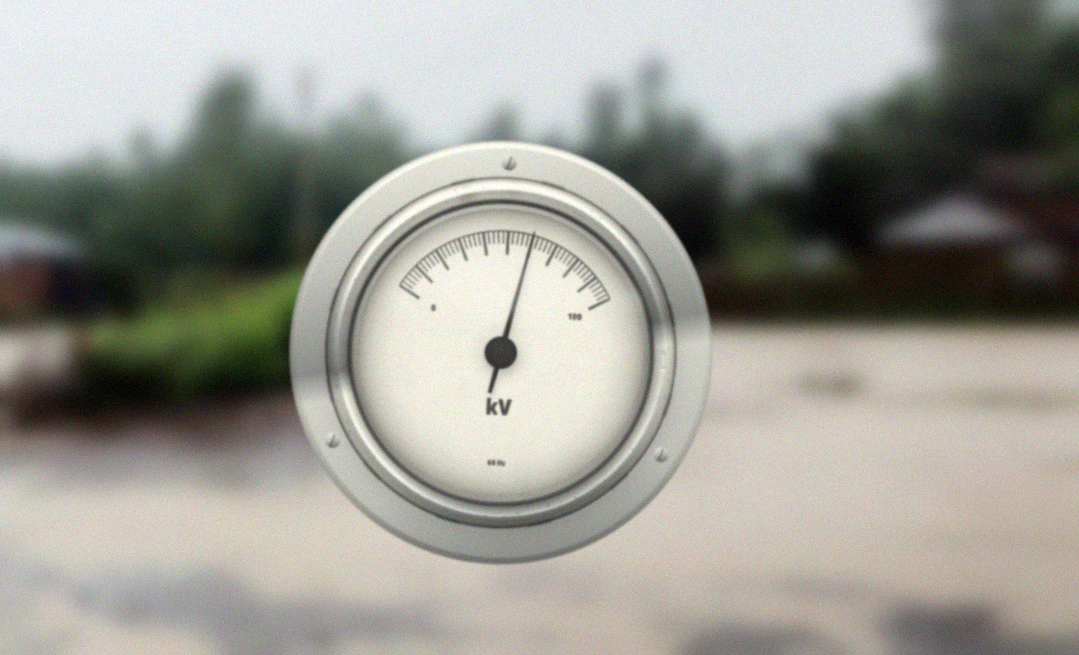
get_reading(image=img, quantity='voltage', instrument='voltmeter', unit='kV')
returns 60 kV
